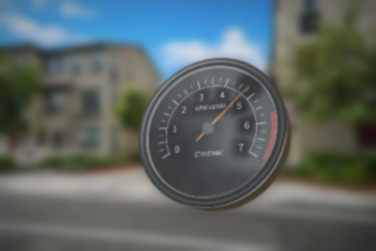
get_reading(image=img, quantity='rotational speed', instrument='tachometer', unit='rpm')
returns 4750 rpm
